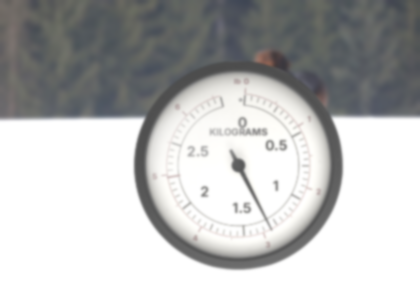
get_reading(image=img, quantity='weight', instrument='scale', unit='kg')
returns 1.3 kg
